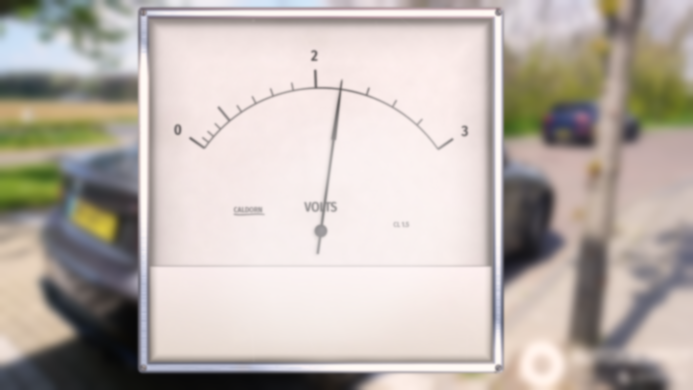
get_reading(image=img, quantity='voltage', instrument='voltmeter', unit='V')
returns 2.2 V
